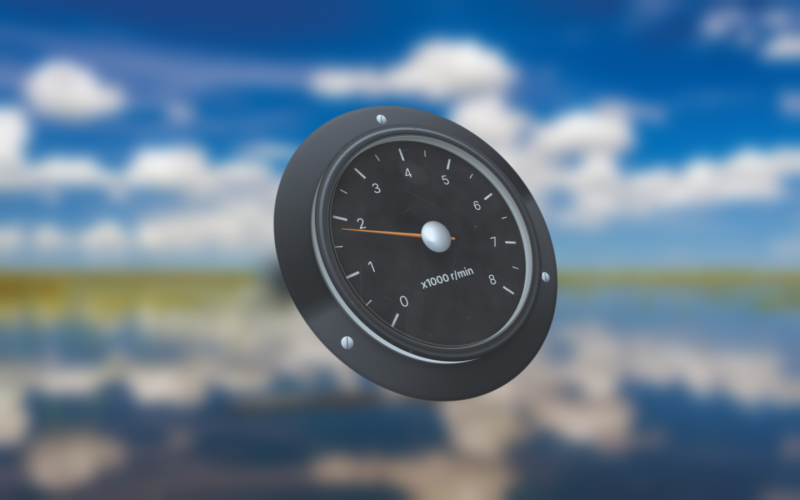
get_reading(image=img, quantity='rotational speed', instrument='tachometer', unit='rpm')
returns 1750 rpm
